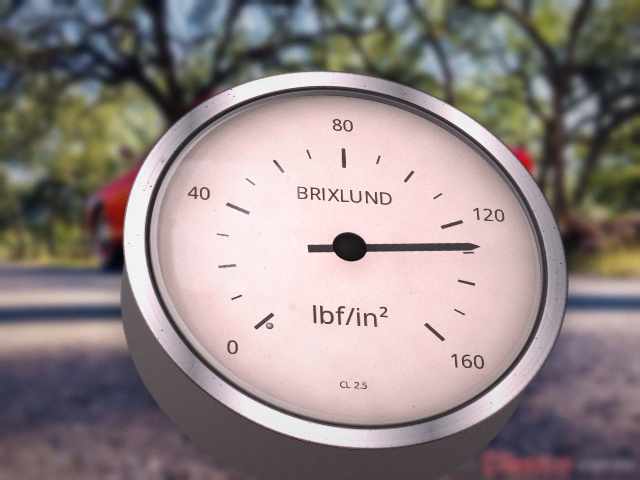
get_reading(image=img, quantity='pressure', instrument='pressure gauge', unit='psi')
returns 130 psi
